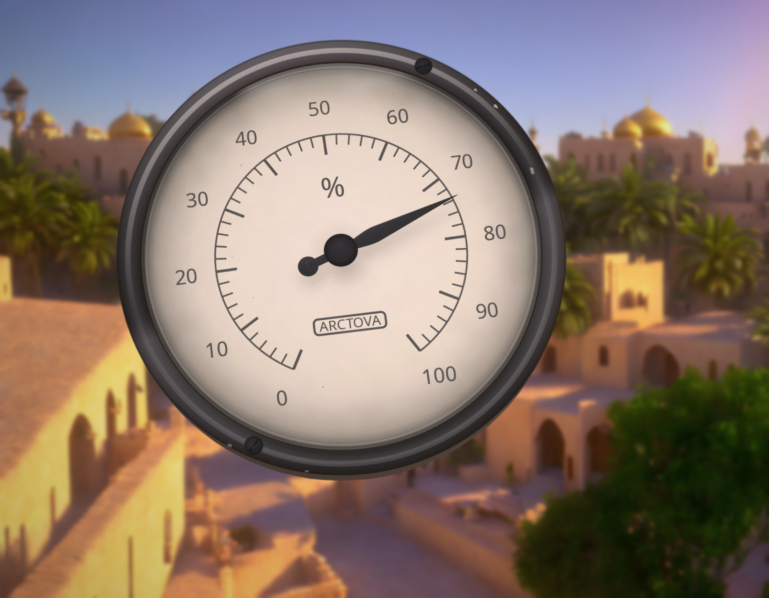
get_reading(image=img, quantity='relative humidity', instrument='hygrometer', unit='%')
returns 74 %
